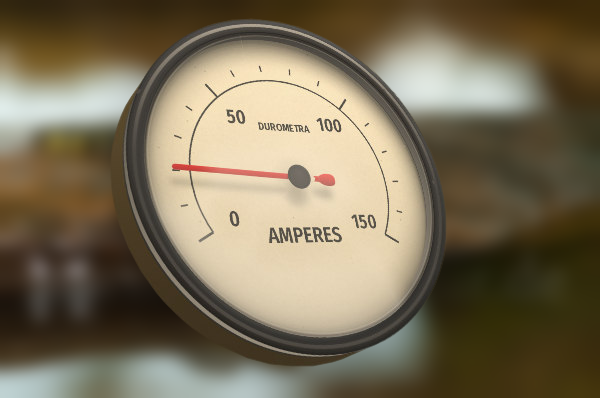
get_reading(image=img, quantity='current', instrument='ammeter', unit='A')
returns 20 A
